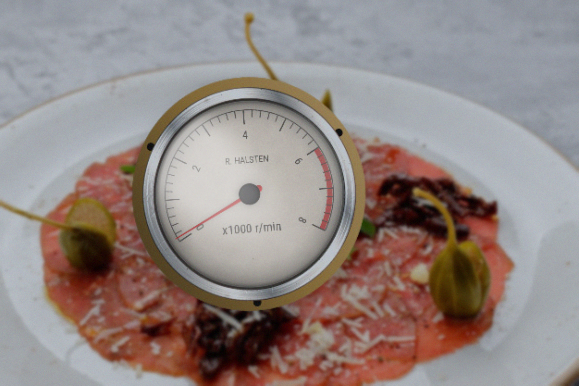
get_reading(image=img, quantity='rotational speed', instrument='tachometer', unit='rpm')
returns 100 rpm
